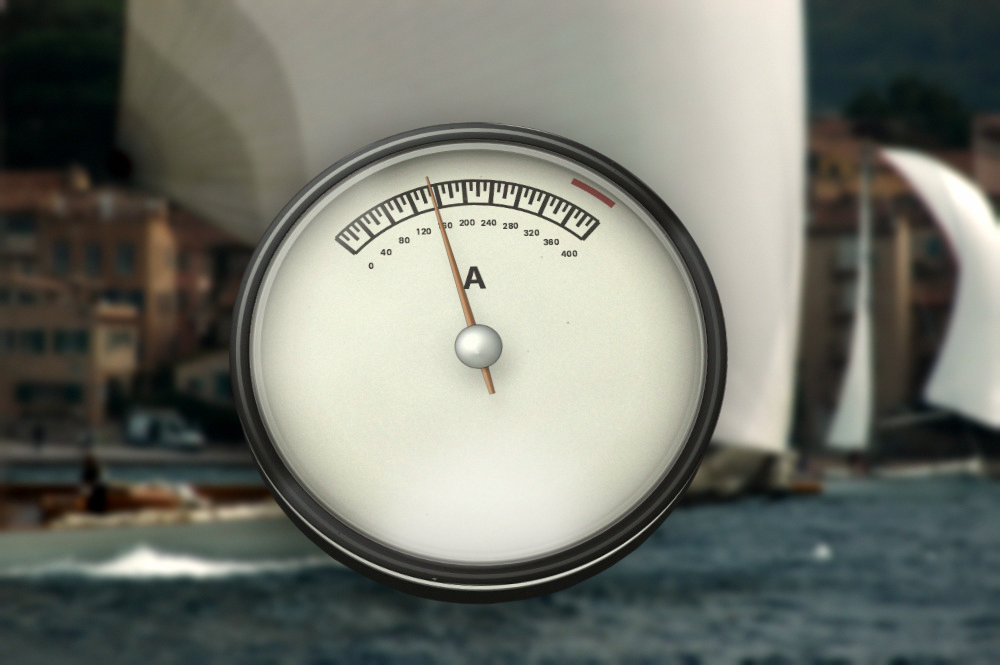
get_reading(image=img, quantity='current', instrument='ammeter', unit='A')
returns 150 A
